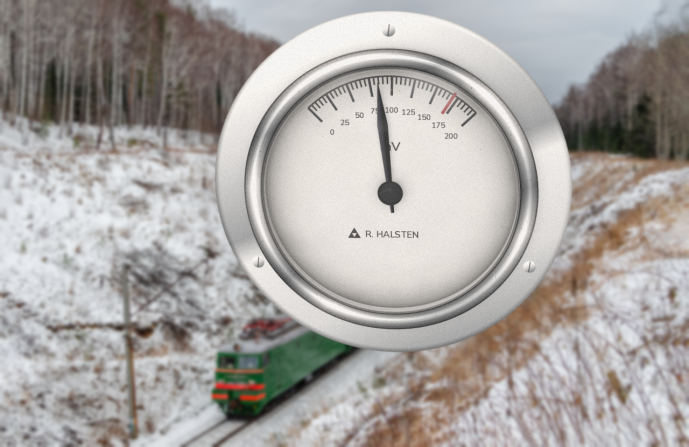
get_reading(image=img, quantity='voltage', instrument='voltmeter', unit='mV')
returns 85 mV
